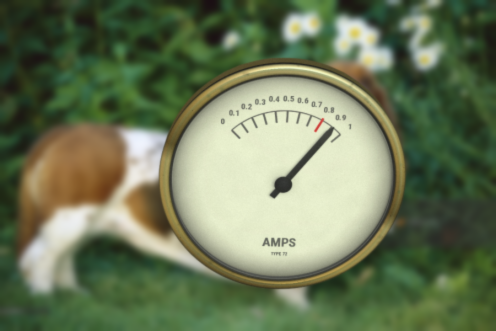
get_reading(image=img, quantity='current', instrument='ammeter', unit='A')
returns 0.9 A
